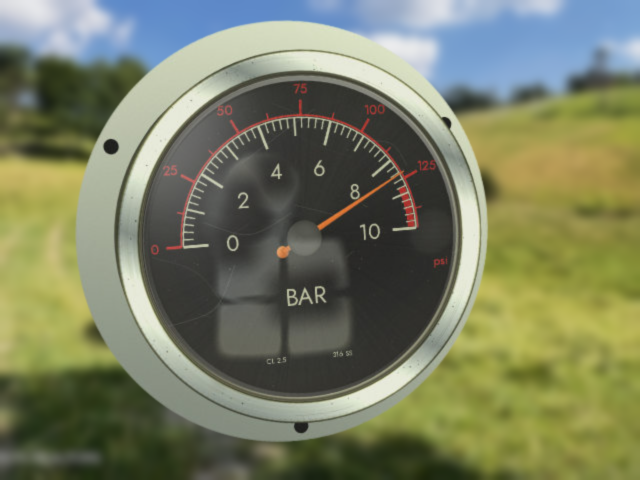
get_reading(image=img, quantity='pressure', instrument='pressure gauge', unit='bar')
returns 8.4 bar
